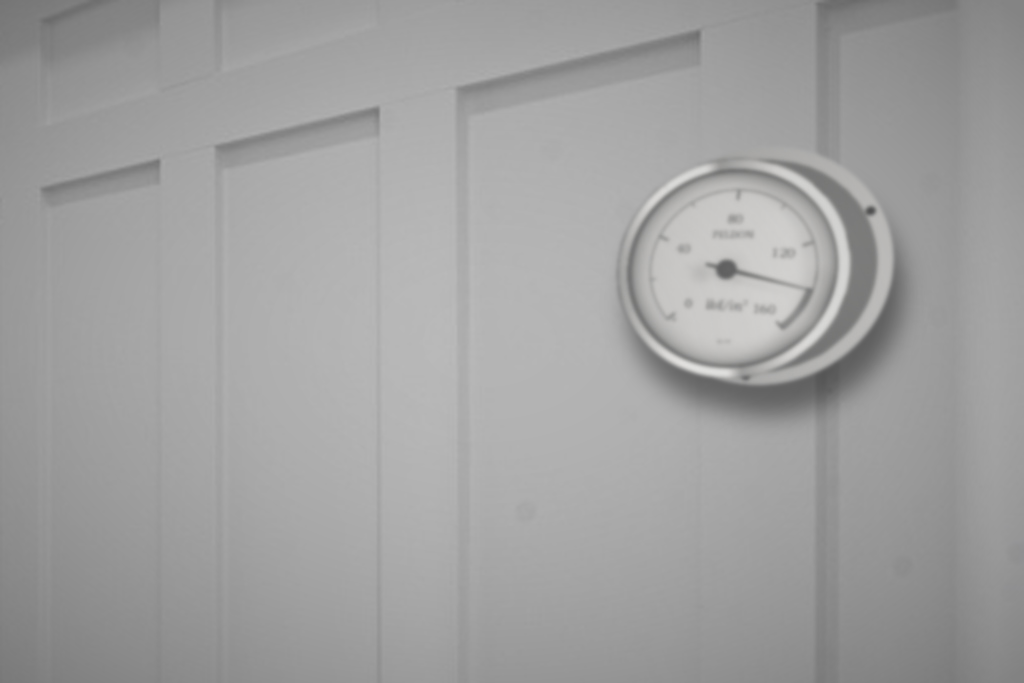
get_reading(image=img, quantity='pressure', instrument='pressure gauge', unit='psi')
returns 140 psi
